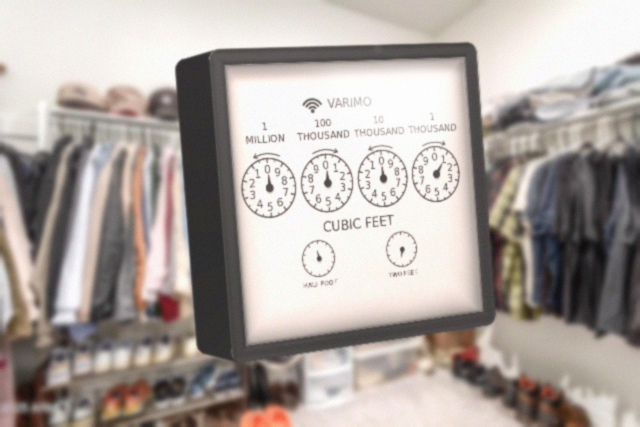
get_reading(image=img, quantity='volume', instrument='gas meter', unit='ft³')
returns 100 ft³
